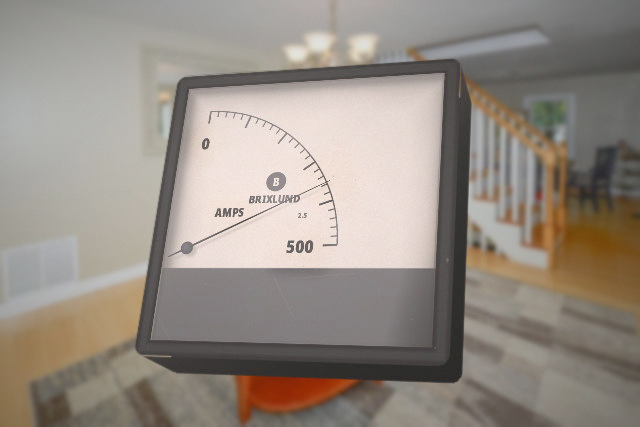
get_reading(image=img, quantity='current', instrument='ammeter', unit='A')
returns 360 A
